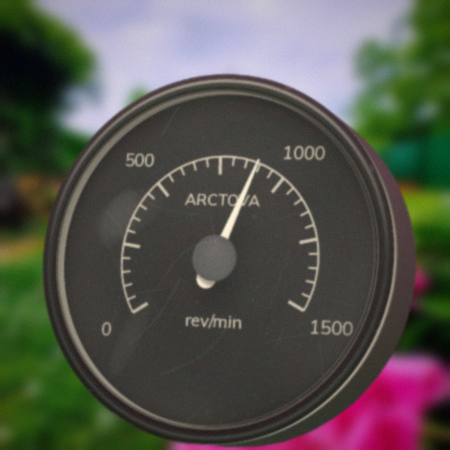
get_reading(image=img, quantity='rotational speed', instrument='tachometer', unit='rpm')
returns 900 rpm
